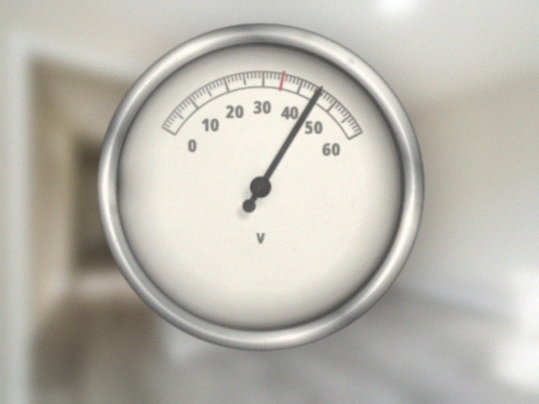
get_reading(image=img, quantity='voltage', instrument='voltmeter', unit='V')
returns 45 V
